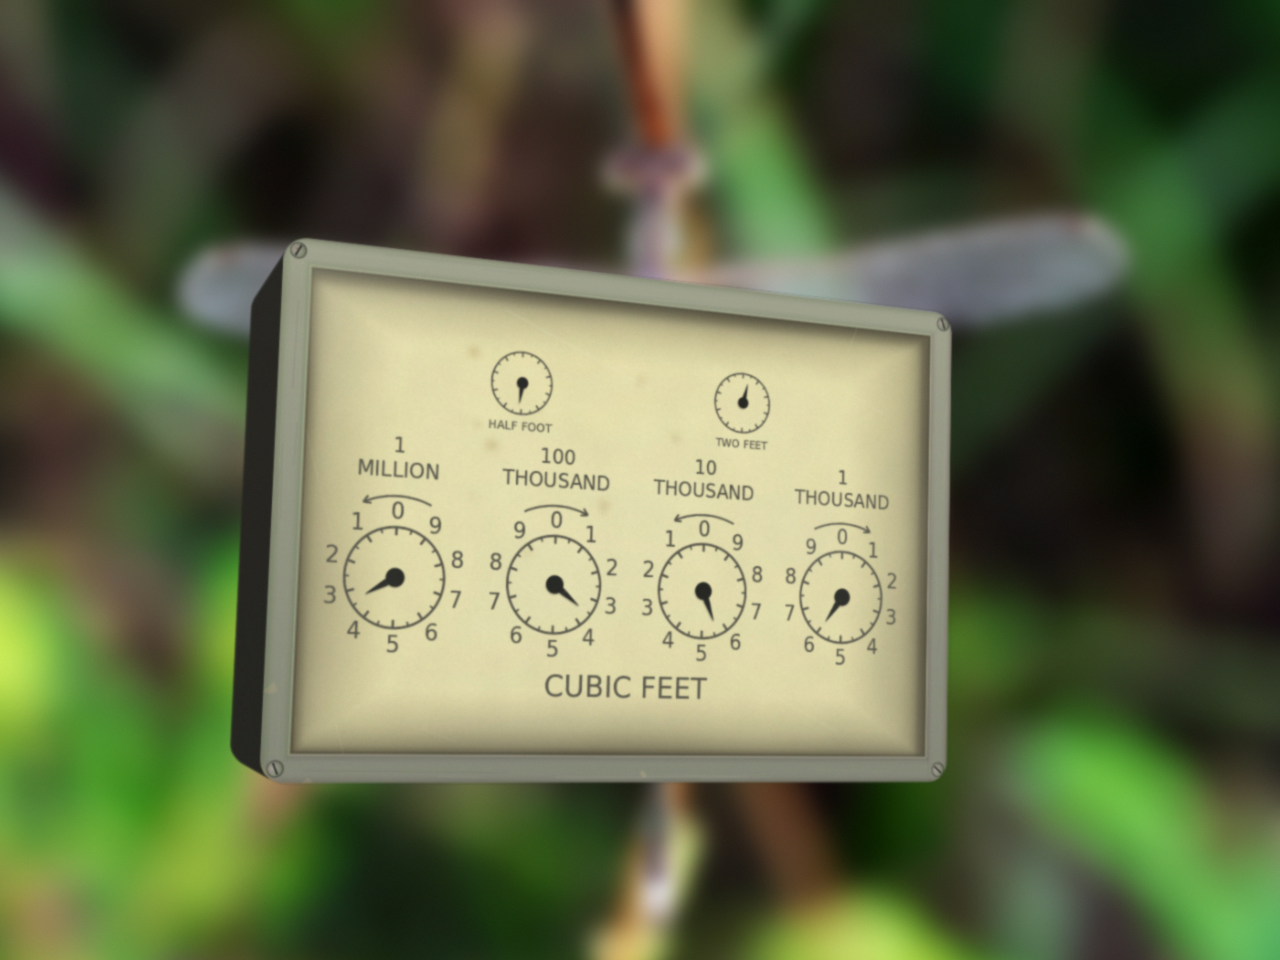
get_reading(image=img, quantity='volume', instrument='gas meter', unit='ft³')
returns 335600 ft³
